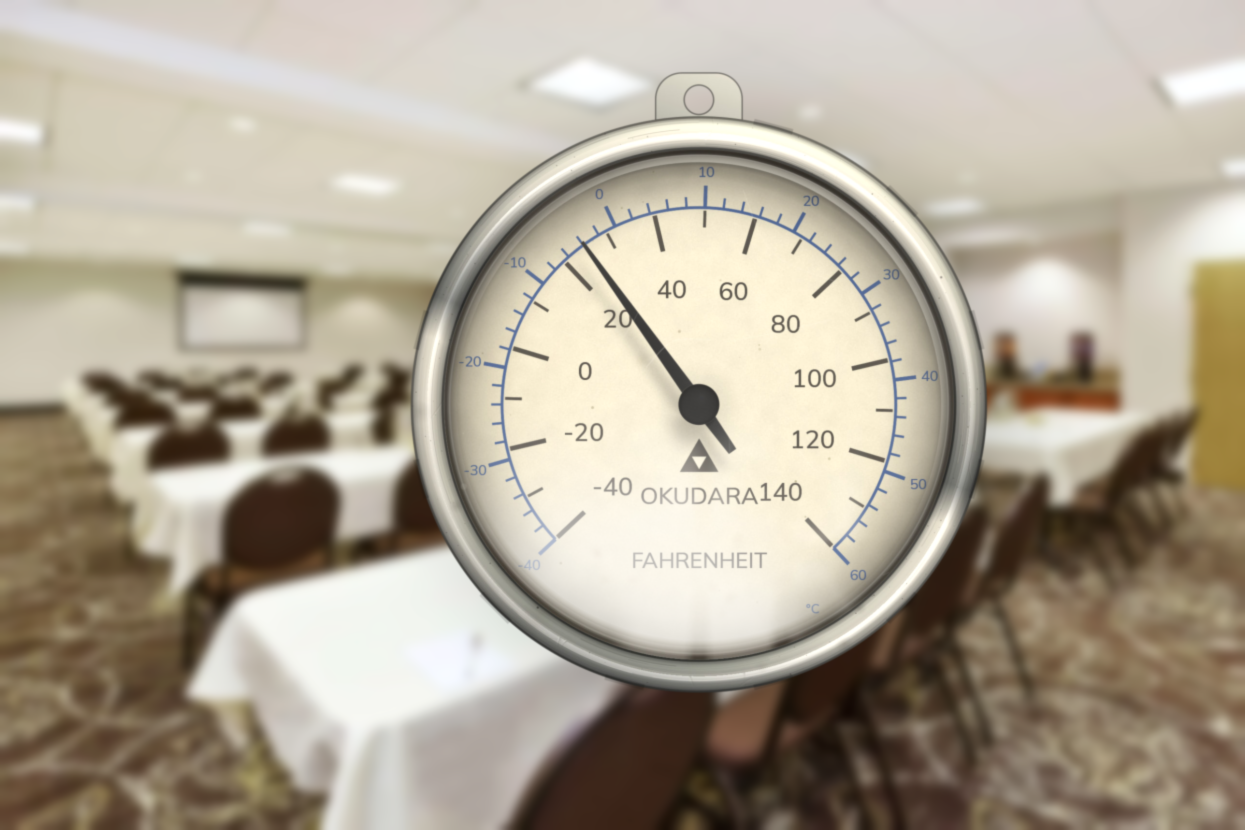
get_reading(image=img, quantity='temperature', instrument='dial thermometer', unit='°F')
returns 25 °F
